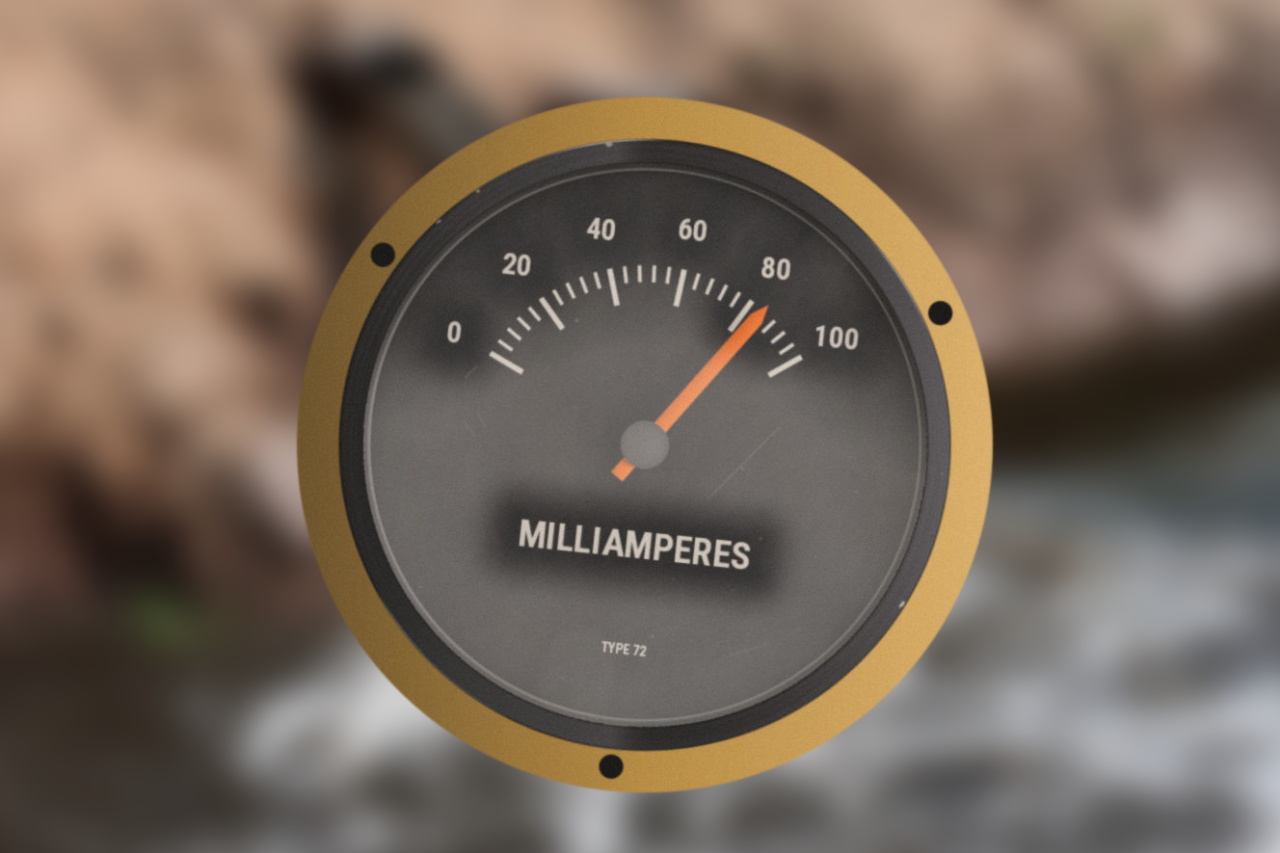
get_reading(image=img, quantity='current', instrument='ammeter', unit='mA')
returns 84 mA
